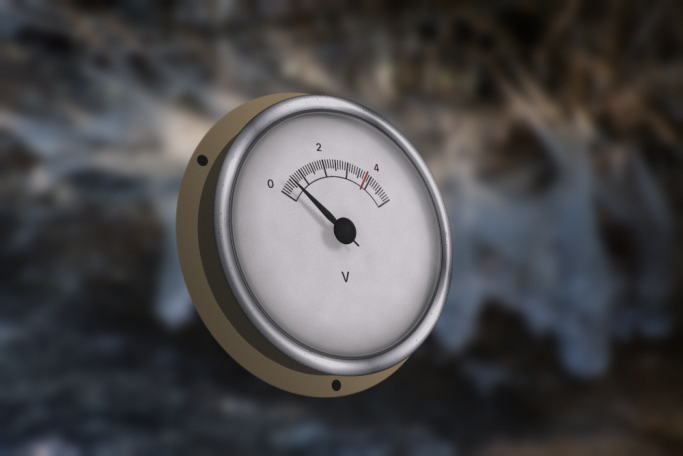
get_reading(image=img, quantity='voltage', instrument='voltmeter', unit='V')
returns 0.5 V
